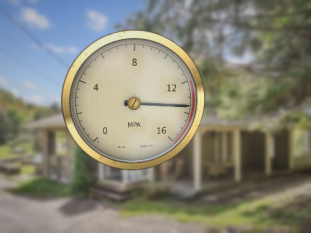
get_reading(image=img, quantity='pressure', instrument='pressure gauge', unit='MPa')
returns 13.5 MPa
